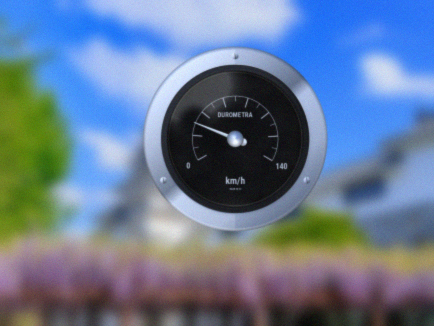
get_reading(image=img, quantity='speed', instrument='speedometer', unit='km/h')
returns 30 km/h
